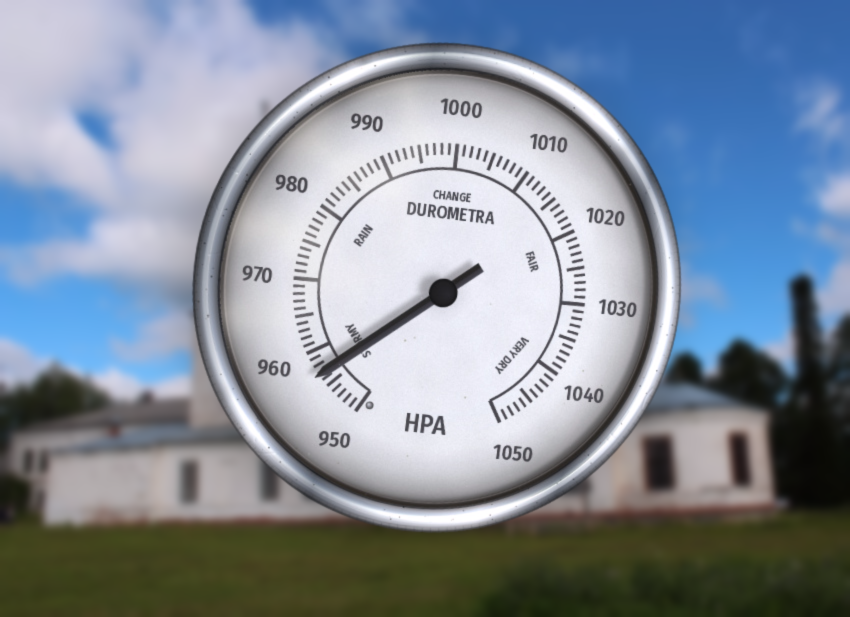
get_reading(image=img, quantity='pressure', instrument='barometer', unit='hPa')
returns 957 hPa
